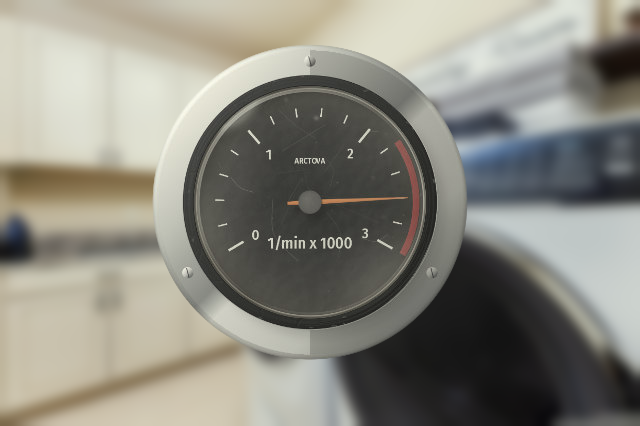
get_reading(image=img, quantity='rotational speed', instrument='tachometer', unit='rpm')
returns 2600 rpm
